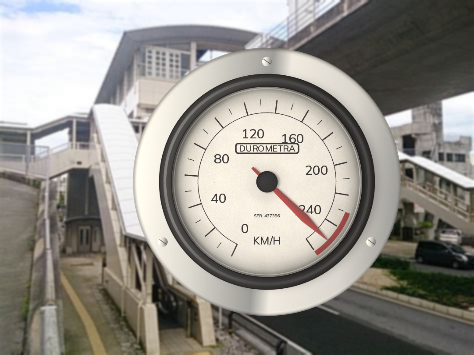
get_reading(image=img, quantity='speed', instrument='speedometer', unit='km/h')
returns 250 km/h
